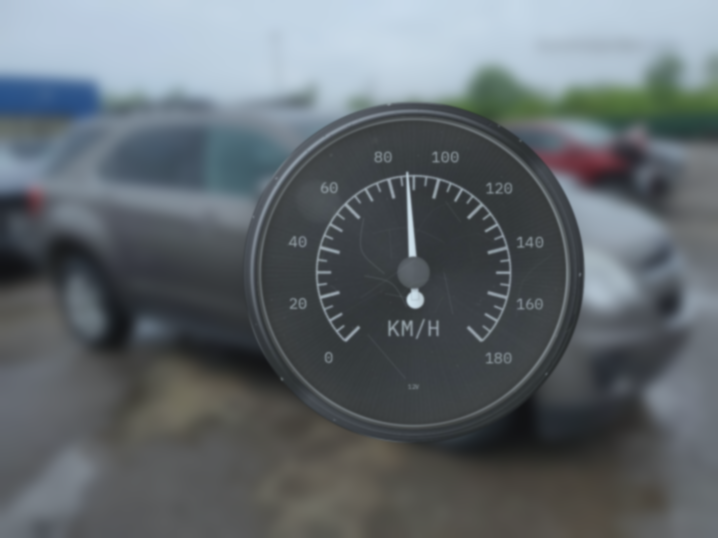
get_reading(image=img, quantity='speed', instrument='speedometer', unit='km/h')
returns 87.5 km/h
